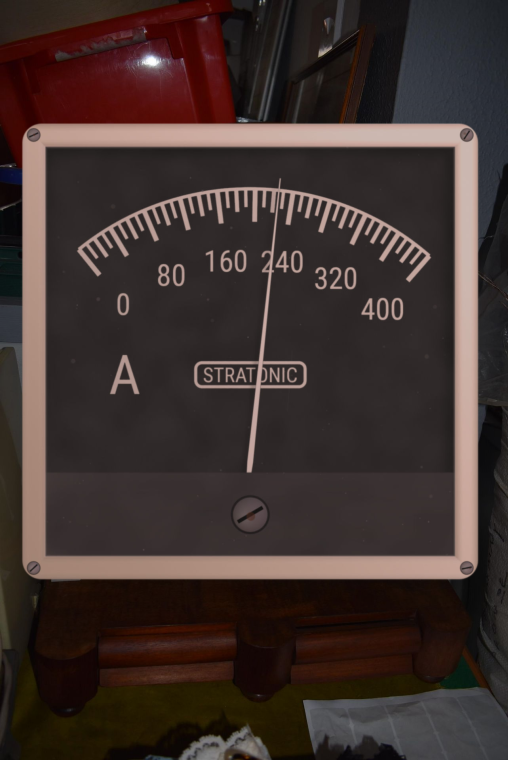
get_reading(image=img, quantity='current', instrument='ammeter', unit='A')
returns 225 A
